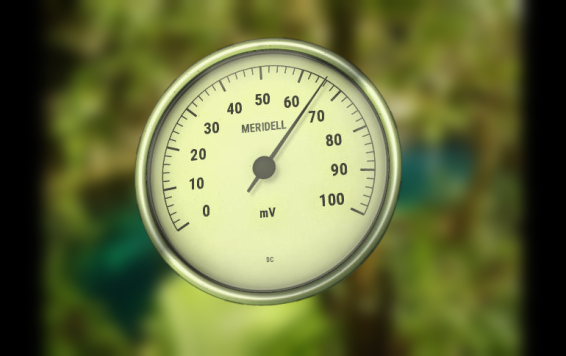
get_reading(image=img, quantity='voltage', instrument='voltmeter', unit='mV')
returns 66 mV
